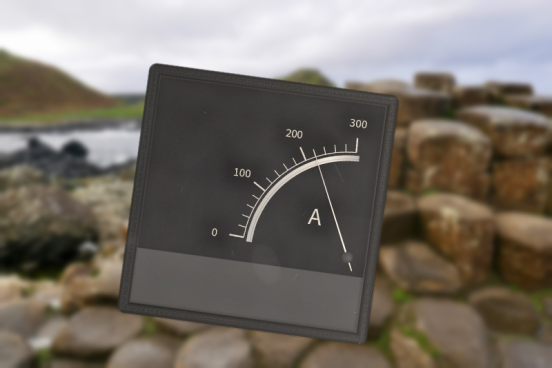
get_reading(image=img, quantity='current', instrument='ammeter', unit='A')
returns 220 A
